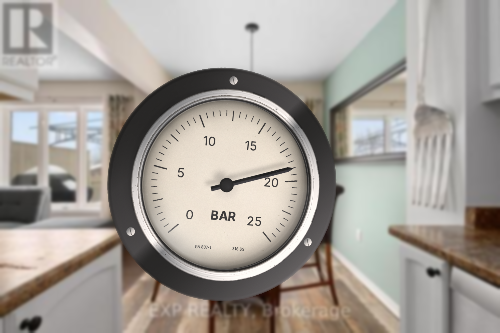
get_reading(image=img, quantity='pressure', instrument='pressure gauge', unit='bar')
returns 19 bar
